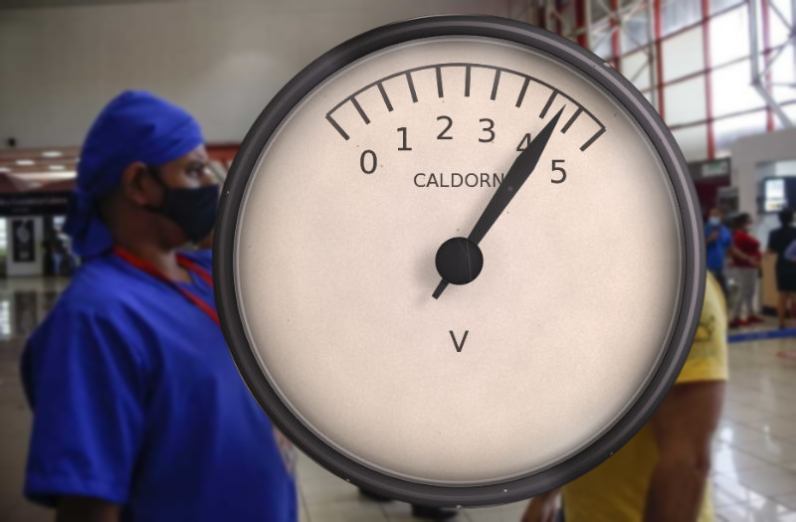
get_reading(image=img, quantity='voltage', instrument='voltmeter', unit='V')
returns 4.25 V
